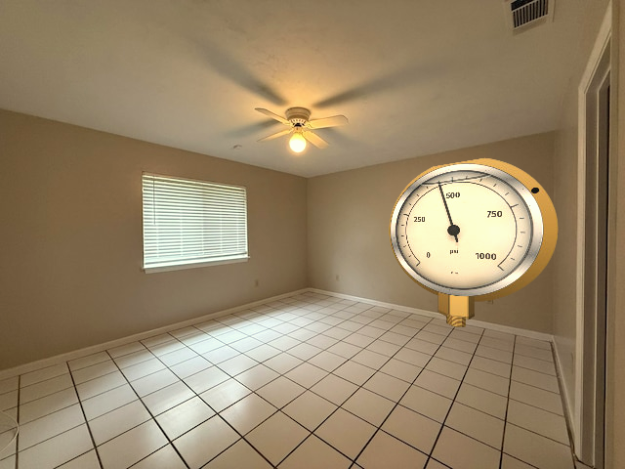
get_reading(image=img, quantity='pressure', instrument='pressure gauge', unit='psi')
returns 450 psi
